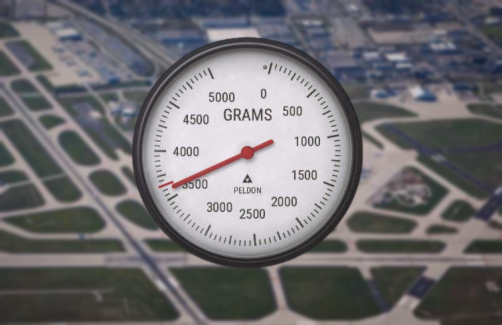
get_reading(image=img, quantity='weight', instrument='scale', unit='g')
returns 3600 g
